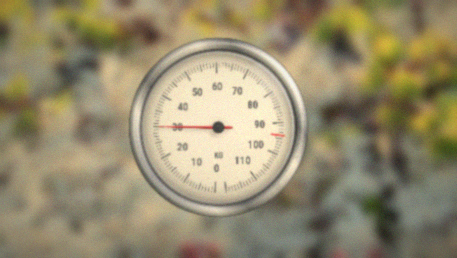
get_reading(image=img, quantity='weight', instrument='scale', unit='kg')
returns 30 kg
